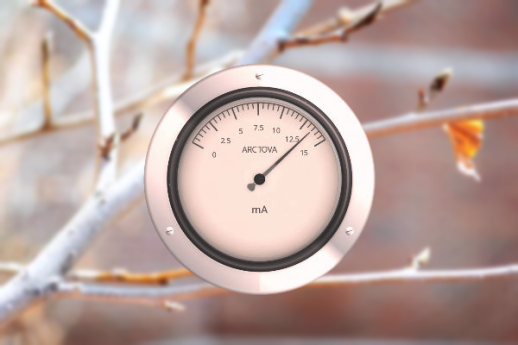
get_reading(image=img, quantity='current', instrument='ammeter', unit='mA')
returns 13.5 mA
